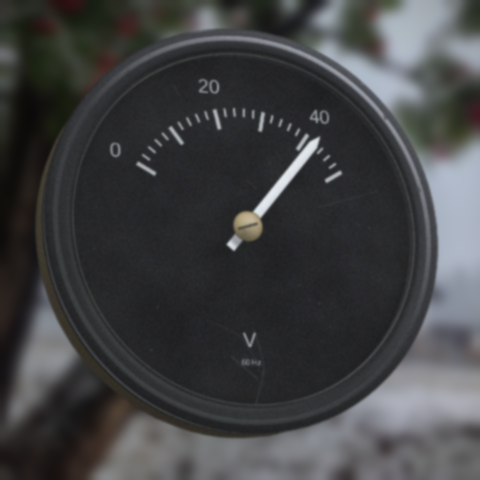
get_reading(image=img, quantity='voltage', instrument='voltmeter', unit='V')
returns 42 V
